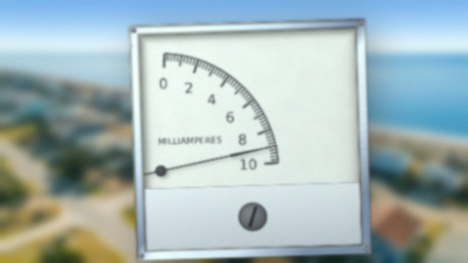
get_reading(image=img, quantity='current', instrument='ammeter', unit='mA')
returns 9 mA
